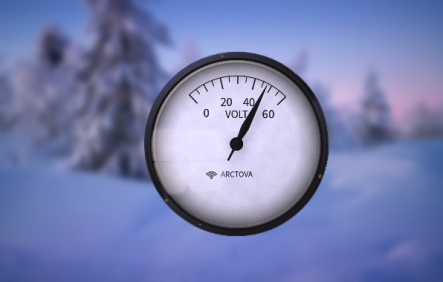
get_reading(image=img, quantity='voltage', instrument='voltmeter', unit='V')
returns 47.5 V
